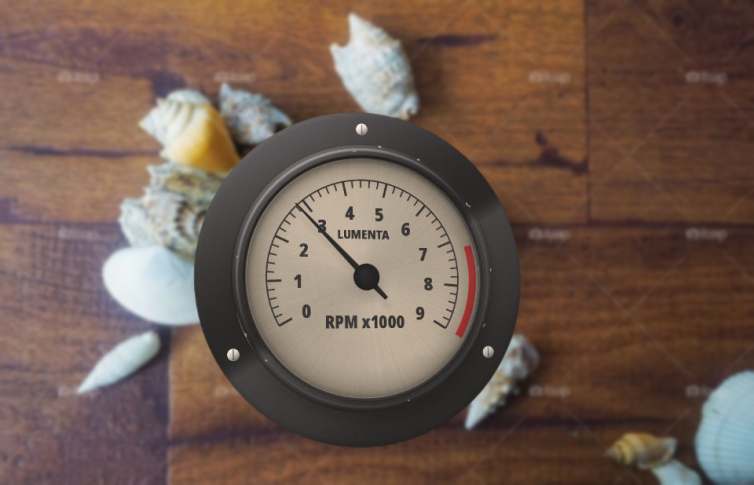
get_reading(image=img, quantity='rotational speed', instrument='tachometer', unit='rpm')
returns 2800 rpm
